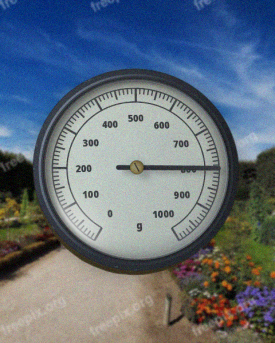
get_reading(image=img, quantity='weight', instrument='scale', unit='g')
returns 800 g
